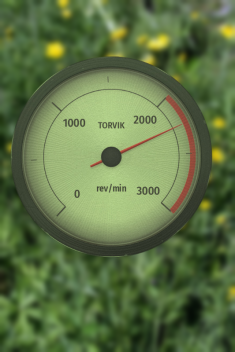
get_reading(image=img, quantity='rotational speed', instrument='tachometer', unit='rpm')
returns 2250 rpm
